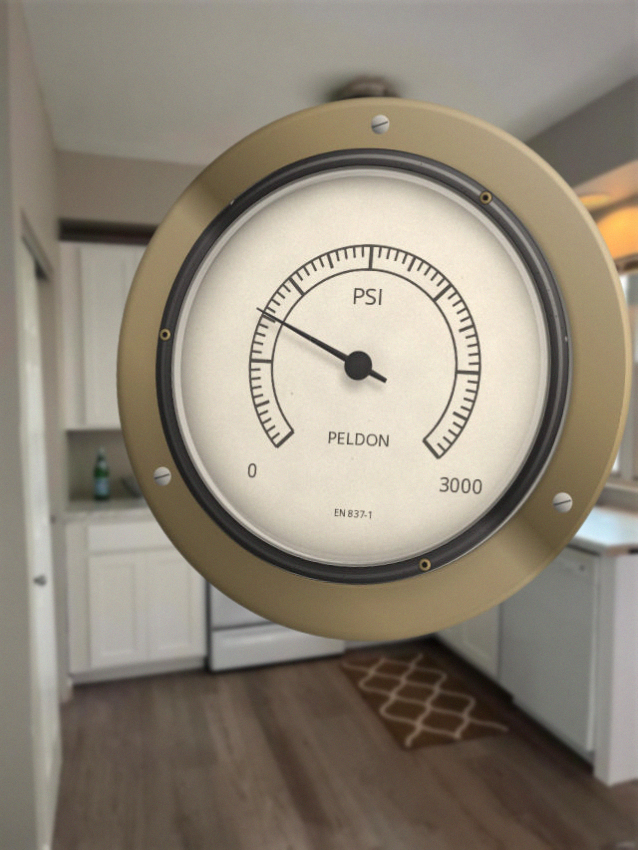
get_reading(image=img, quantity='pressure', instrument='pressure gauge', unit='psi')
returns 775 psi
